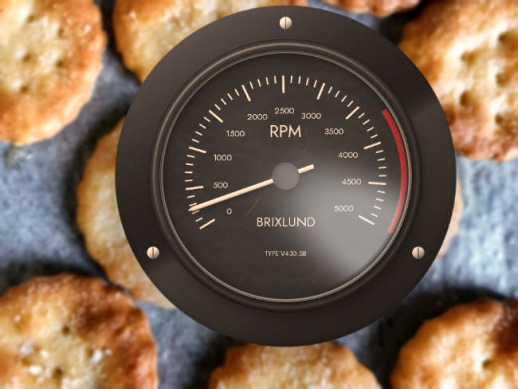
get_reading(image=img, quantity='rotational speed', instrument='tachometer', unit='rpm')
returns 250 rpm
